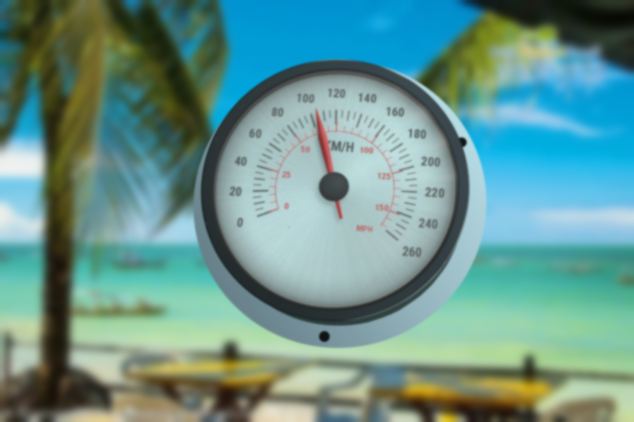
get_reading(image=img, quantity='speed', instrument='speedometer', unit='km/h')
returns 105 km/h
